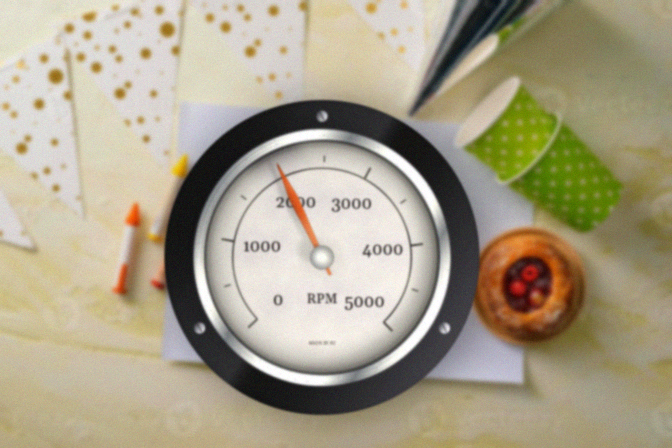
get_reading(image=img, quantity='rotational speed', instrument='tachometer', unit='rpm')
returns 2000 rpm
